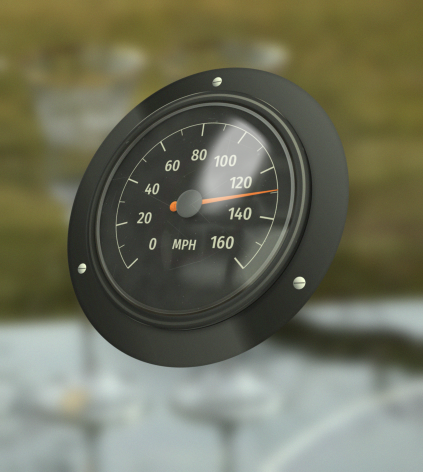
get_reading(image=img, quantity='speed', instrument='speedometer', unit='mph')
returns 130 mph
